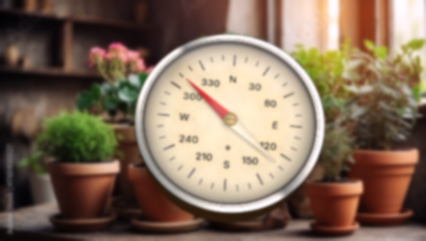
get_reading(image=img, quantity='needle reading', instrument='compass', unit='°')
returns 310 °
